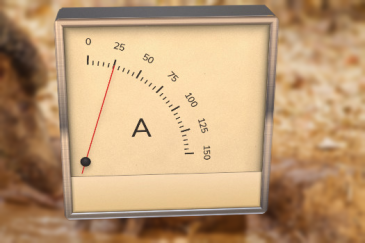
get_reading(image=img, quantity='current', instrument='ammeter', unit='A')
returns 25 A
